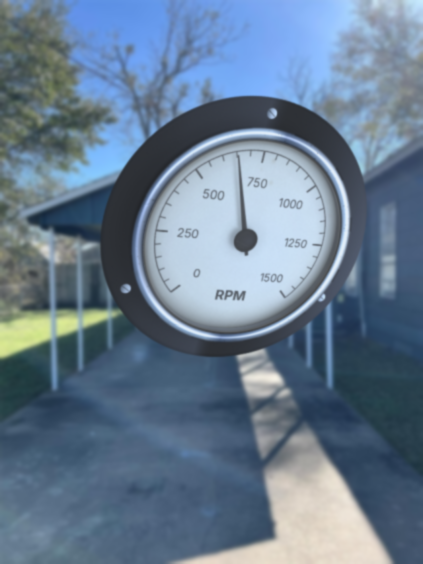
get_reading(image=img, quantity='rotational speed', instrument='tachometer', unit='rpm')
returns 650 rpm
